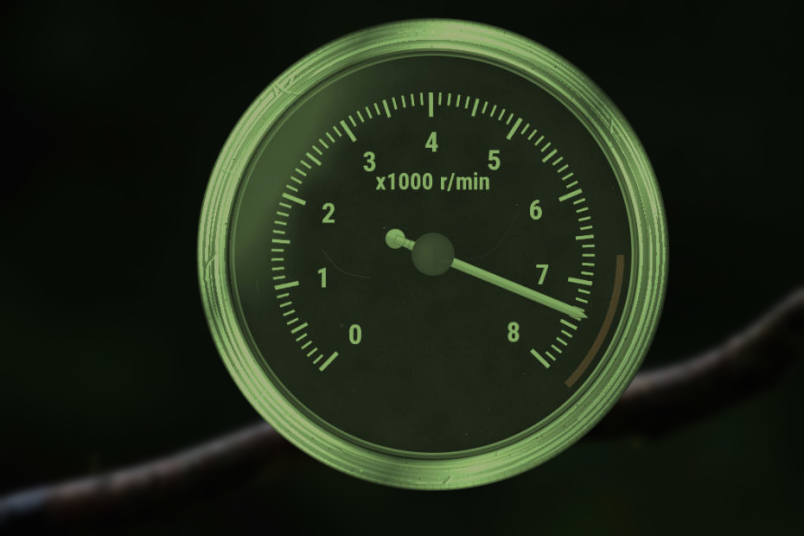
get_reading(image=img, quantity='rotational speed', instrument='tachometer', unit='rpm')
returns 7350 rpm
